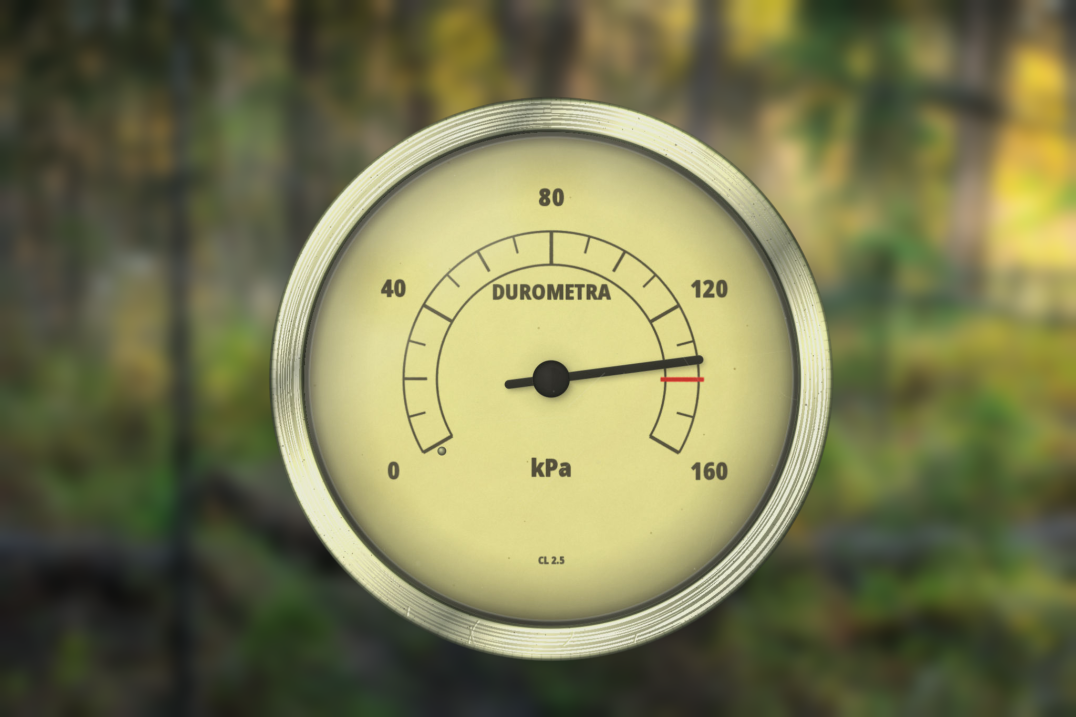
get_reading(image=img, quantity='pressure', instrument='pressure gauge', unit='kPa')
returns 135 kPa
